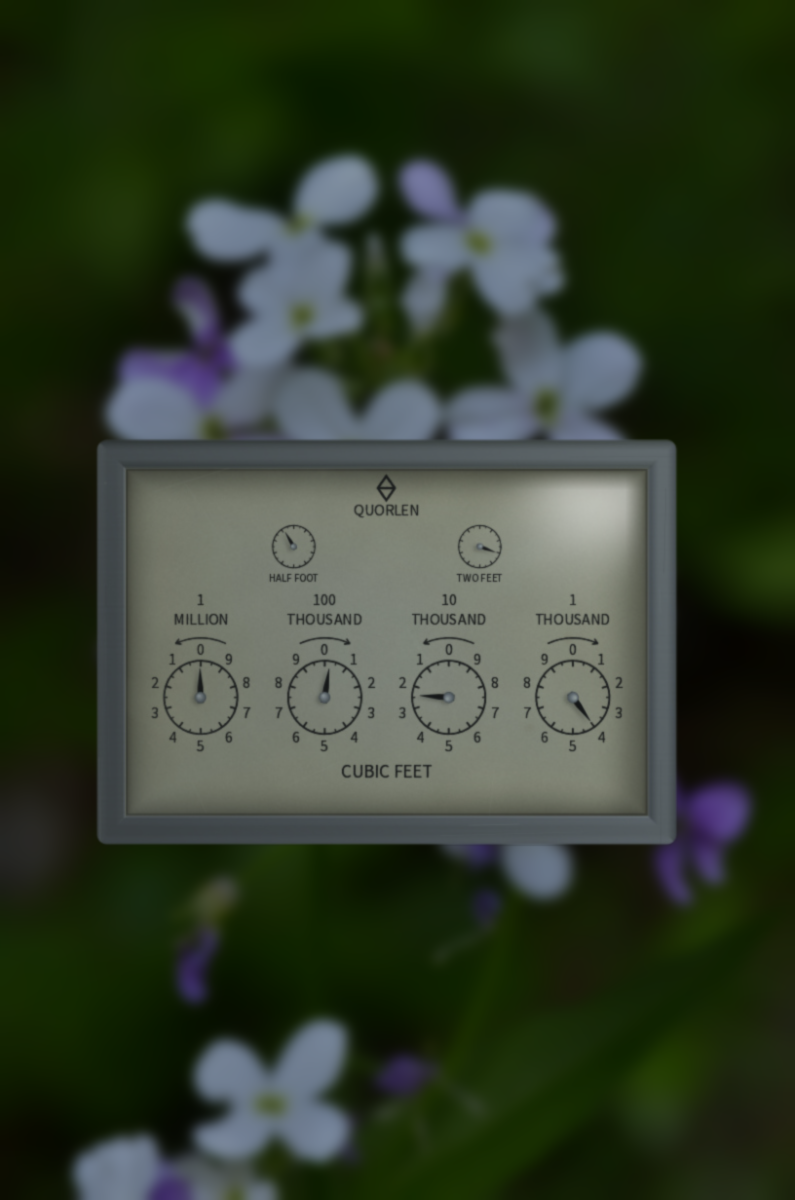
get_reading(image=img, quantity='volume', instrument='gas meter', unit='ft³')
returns 2400 ft³
